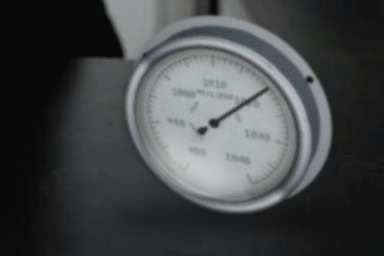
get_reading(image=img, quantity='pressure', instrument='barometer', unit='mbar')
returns 1020 mbar
